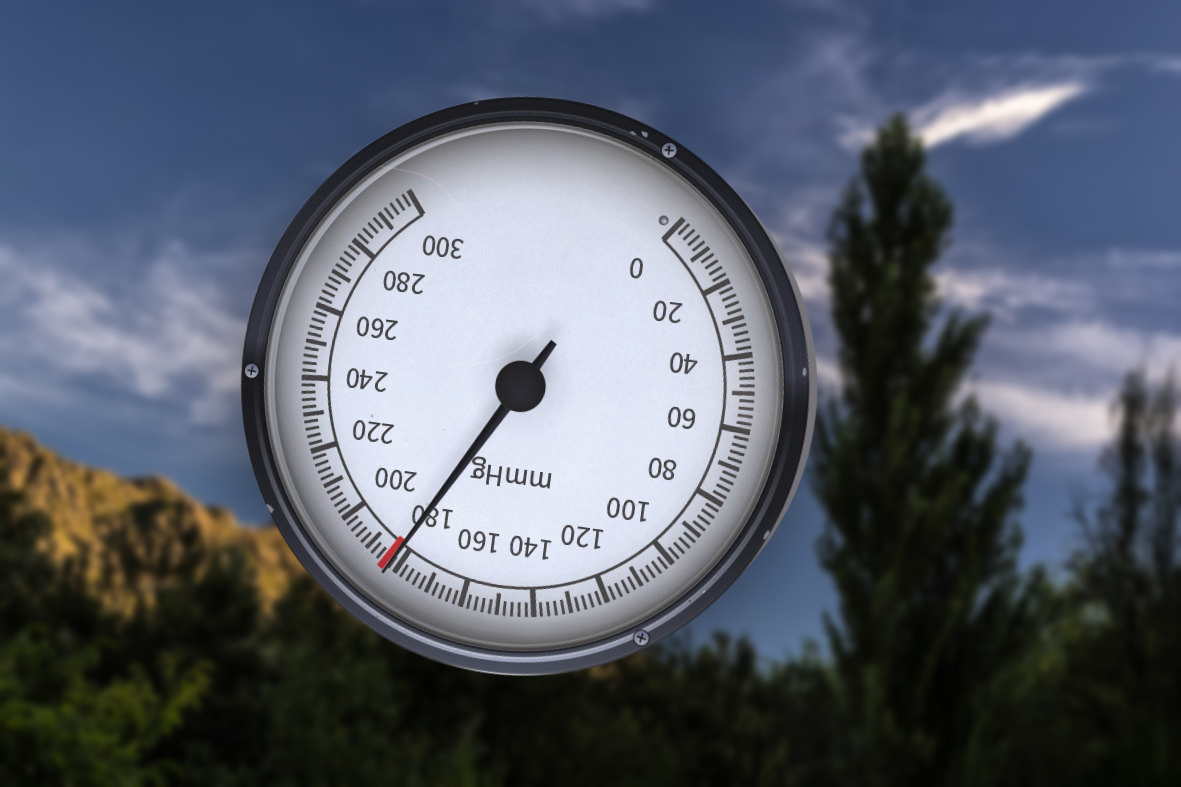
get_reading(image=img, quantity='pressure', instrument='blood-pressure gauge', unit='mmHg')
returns 182 mmHg
